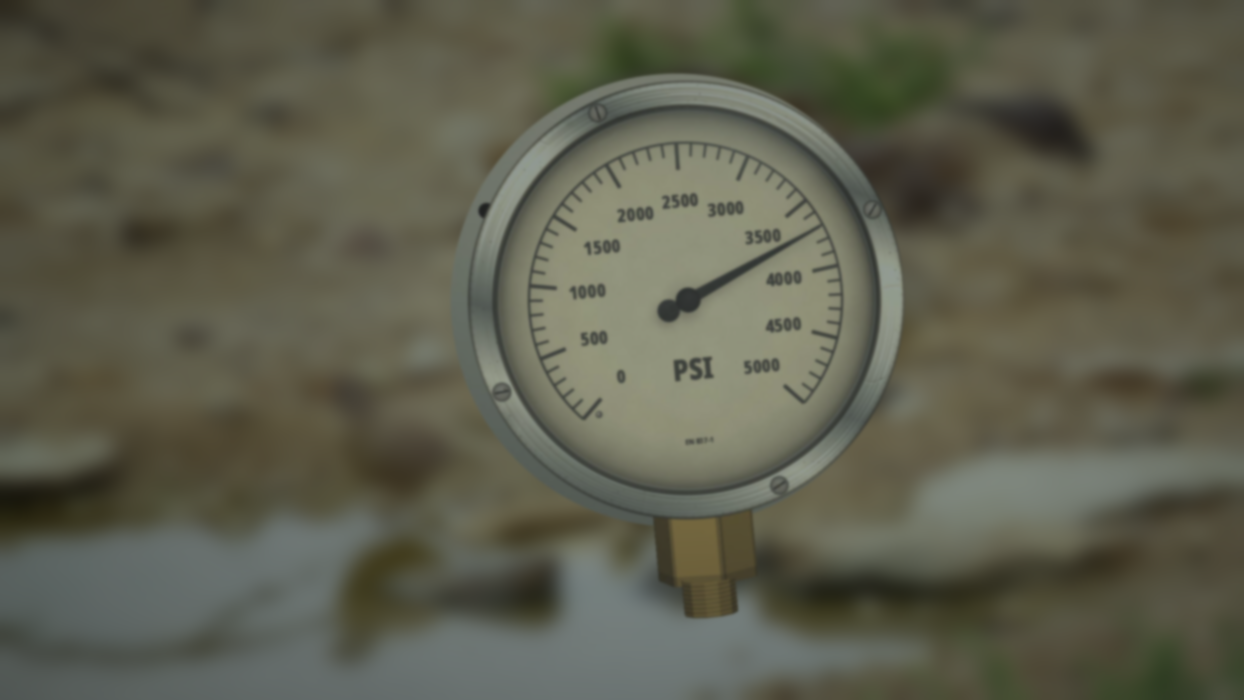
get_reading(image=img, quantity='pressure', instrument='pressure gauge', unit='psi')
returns 3700 psi
